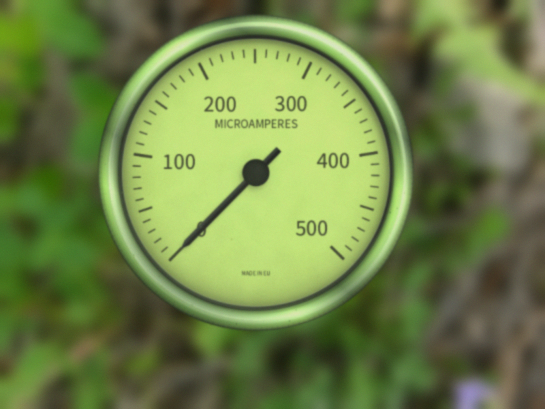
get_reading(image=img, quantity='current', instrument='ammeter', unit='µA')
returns 0 µA
